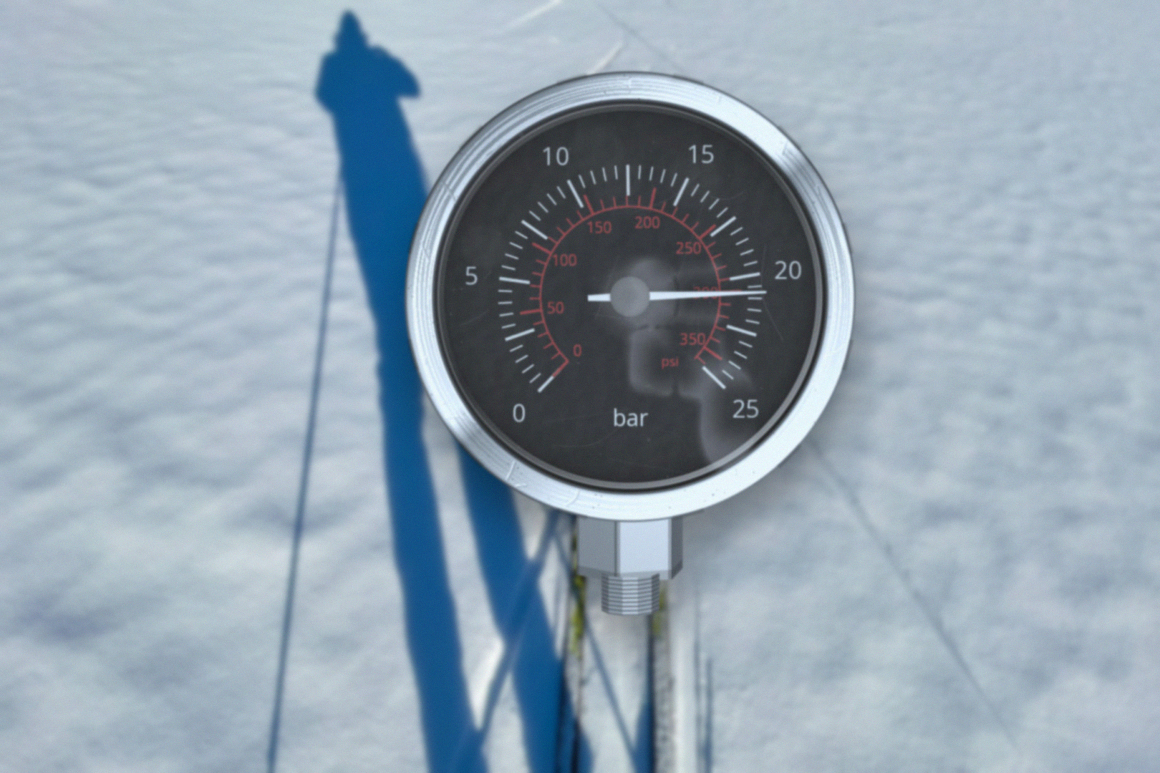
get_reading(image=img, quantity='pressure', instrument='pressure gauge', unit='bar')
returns 20.75 bar
